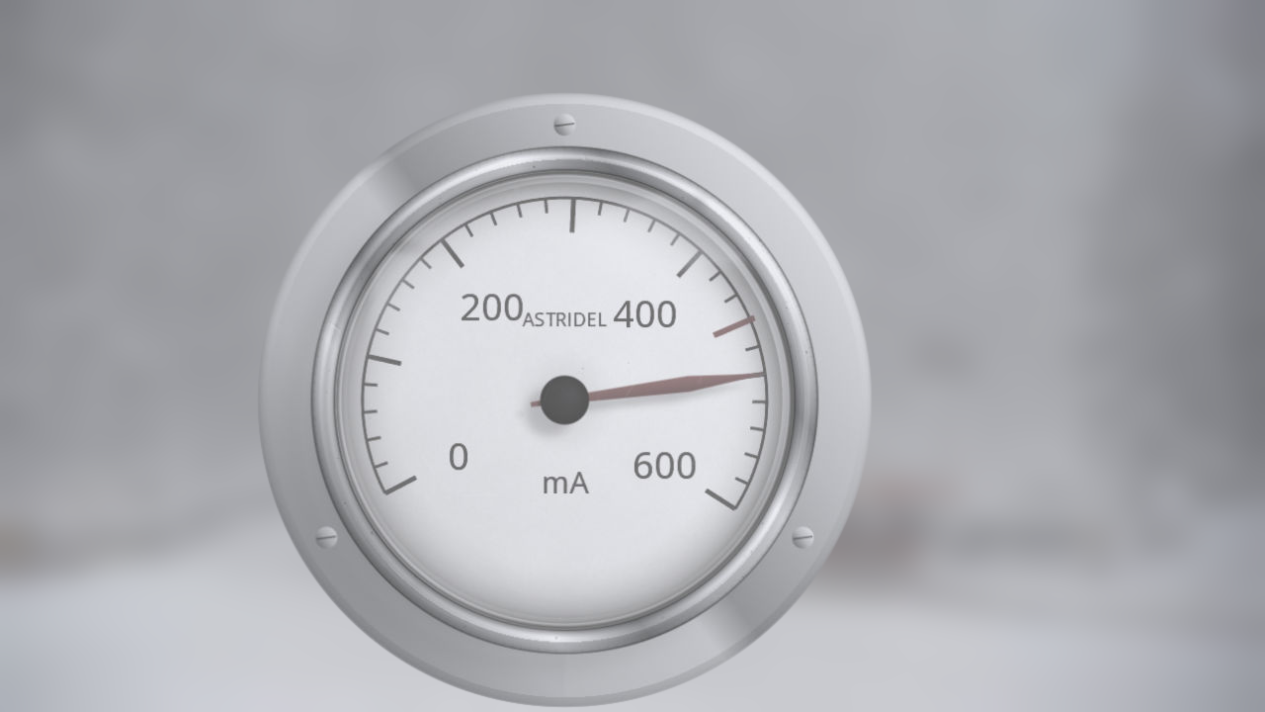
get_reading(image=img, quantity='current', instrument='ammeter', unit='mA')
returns 500 mA
